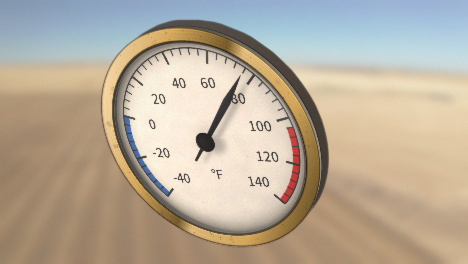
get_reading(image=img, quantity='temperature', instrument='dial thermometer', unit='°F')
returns 76 °F
